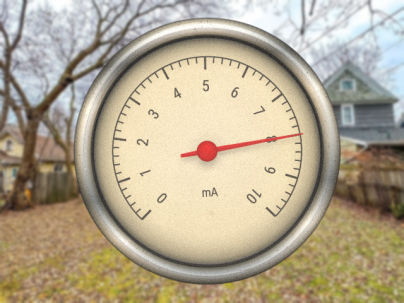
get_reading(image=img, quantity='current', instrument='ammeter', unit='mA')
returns 8 mA
